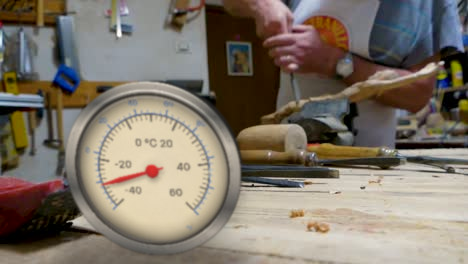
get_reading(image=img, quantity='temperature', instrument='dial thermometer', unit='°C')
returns -30 °C
